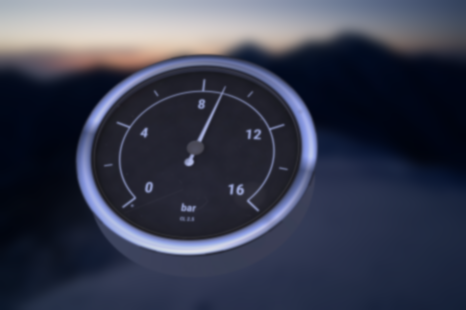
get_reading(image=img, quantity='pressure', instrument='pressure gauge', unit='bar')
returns 9 bar
